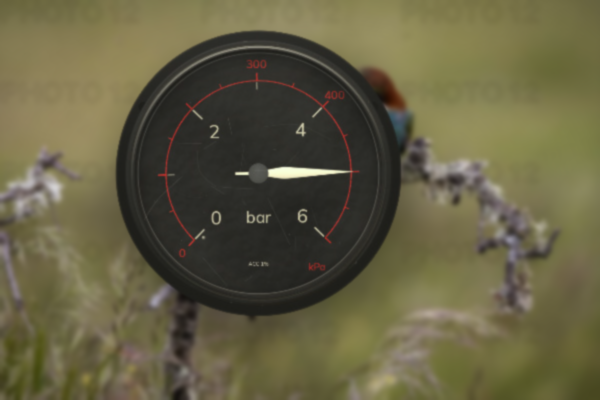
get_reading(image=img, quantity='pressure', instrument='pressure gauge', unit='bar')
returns 5 bar
